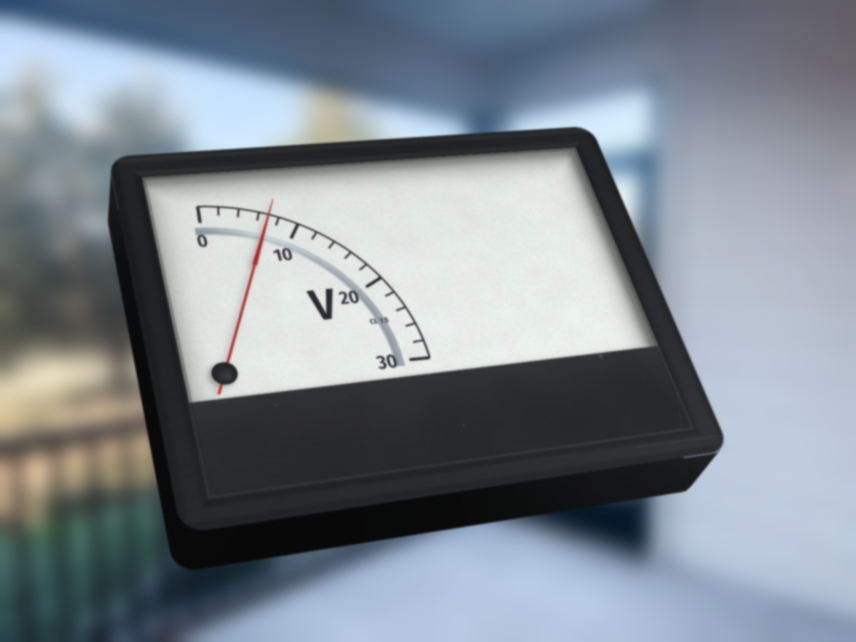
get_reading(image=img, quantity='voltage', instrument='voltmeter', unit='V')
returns 7 V
